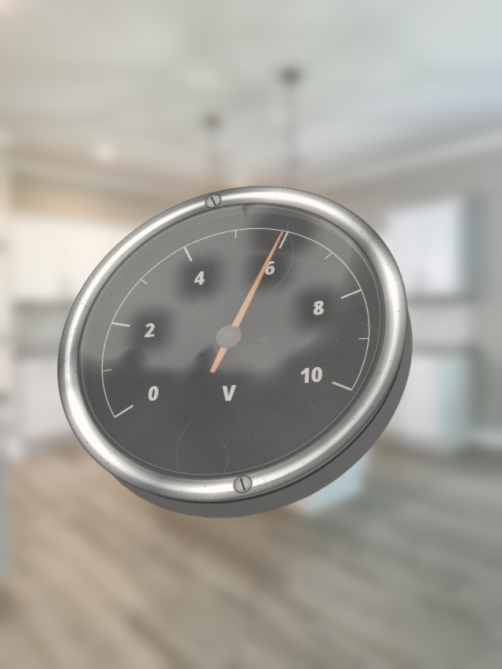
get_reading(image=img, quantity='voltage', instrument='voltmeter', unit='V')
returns 6 V
